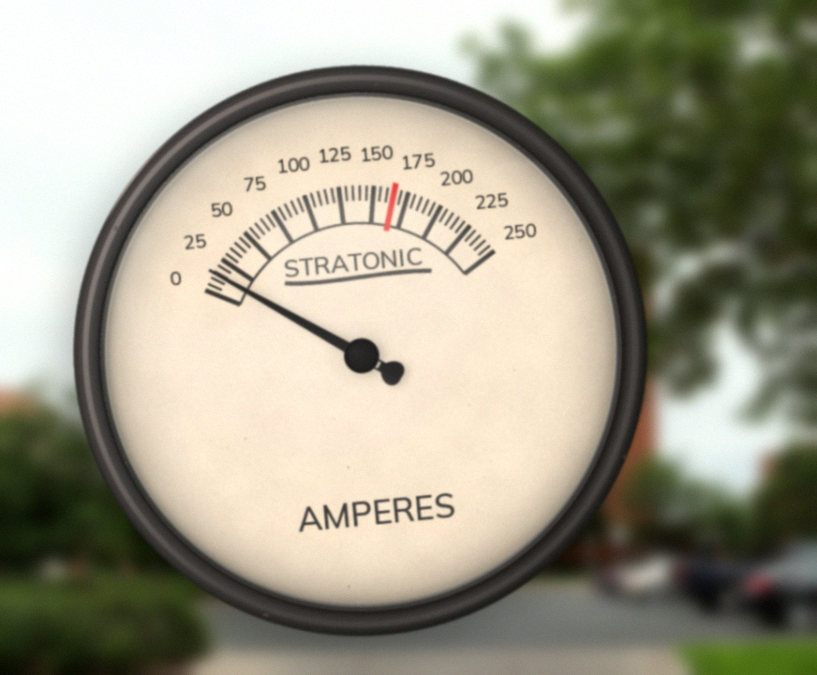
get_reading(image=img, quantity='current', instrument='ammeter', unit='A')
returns 15 A
